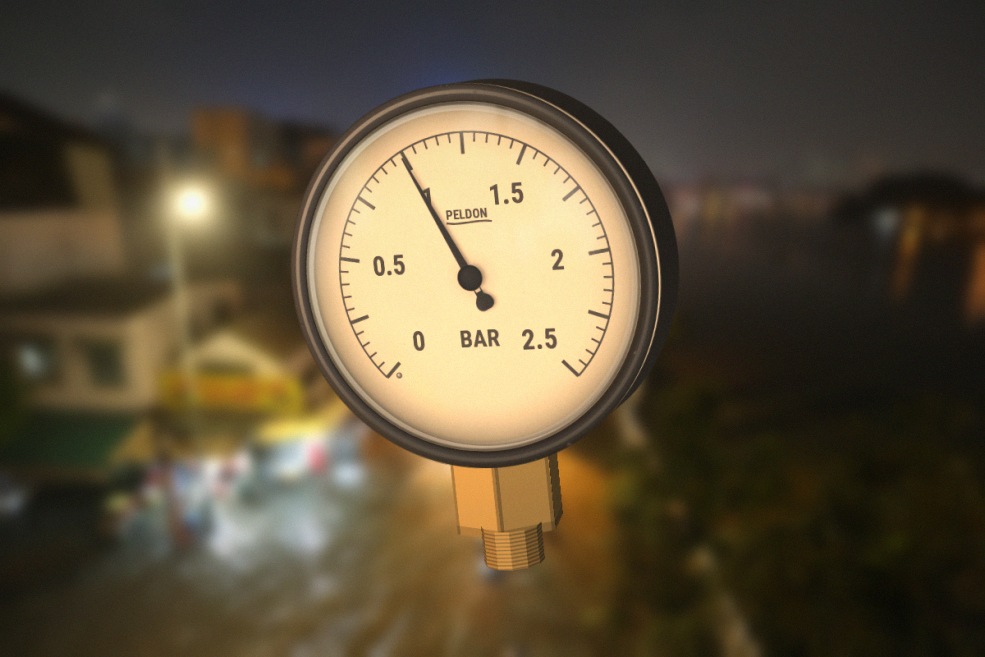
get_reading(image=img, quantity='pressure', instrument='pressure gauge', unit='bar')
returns 1 bar
